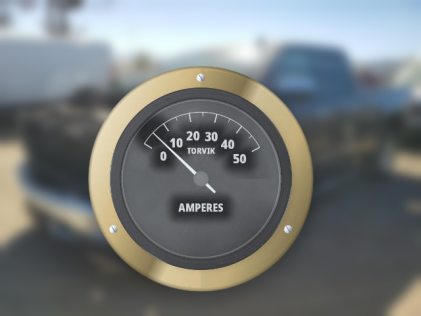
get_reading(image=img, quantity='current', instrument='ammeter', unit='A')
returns 5 A
